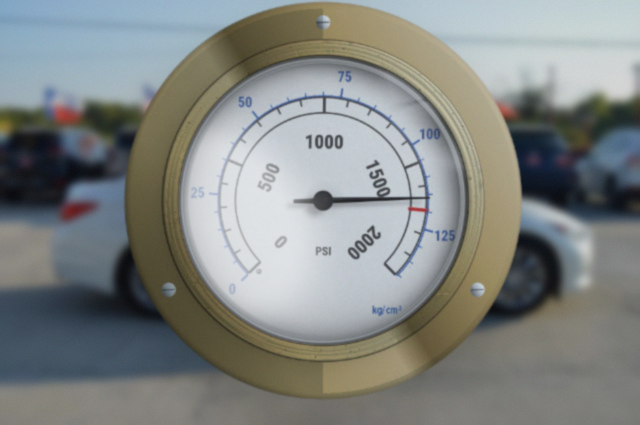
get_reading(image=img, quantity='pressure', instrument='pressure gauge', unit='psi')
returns 1650 psi
